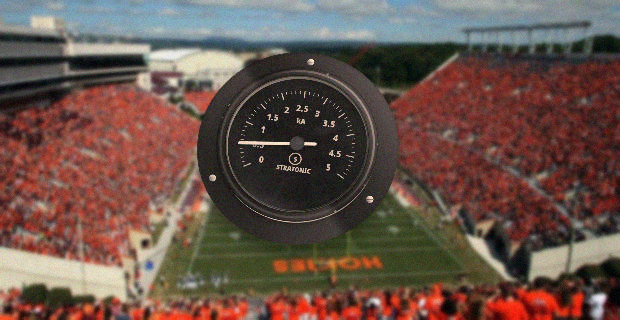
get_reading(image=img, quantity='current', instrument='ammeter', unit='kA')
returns 0.5 kA
